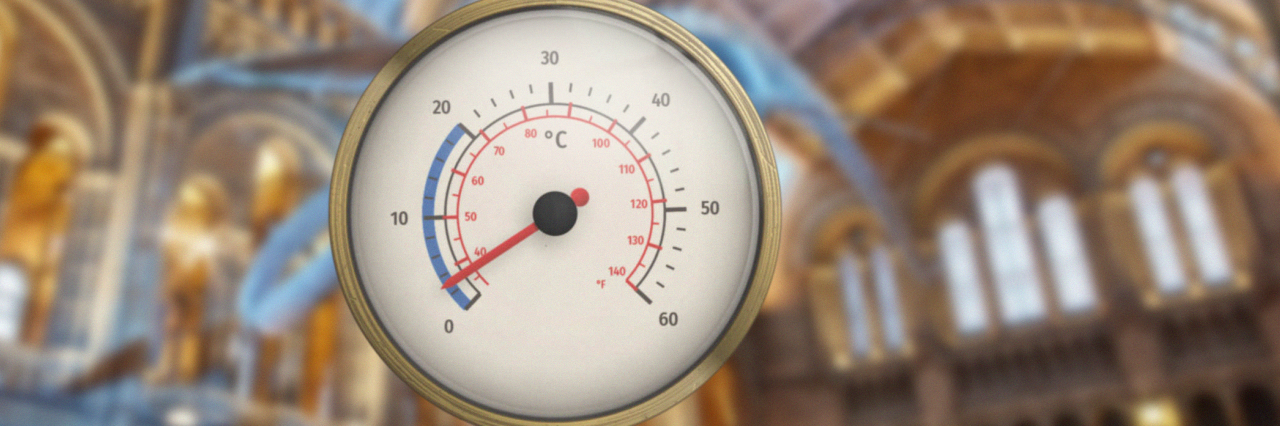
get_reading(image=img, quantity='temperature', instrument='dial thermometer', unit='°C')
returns 3 °C
